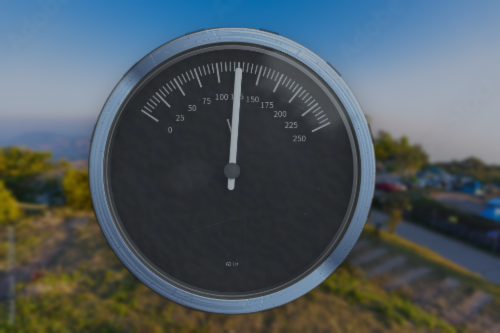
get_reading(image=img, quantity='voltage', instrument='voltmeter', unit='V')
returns 125 V
